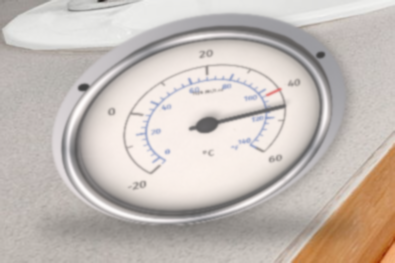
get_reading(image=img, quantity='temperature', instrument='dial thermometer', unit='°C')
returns 45 °C
